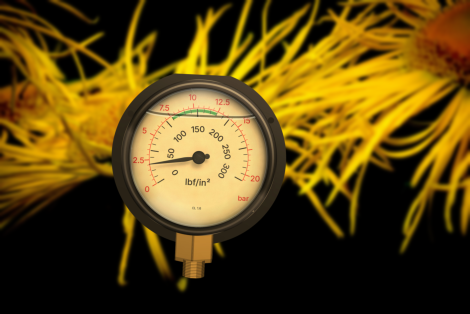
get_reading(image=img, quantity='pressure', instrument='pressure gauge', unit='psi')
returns 30 psi
